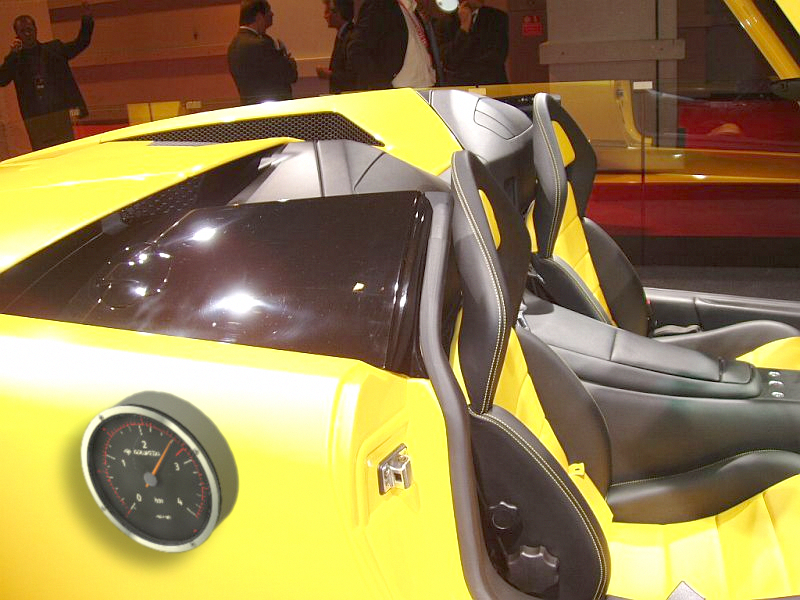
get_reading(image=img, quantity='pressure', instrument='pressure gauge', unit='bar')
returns 2.6 bar
